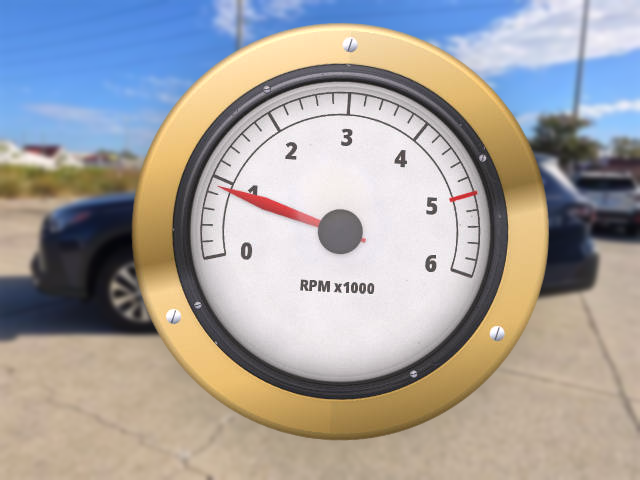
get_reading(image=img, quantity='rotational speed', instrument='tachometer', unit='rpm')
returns 900 rpm
